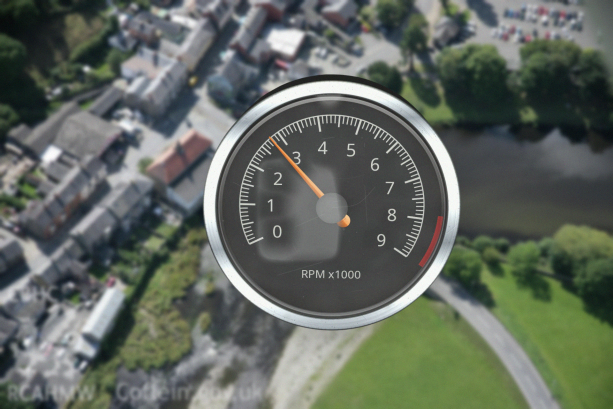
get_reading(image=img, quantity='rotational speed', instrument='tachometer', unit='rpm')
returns 2800 rpm
